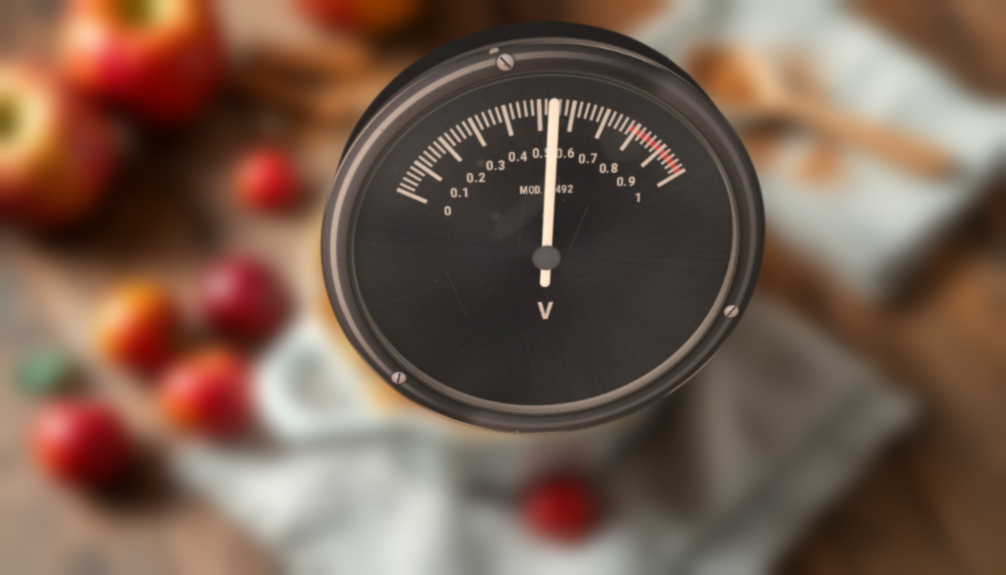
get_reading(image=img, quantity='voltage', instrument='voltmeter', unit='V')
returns 0.54 V
